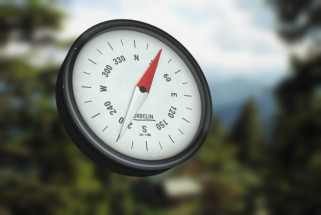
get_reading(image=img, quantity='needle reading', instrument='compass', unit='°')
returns 30 °
